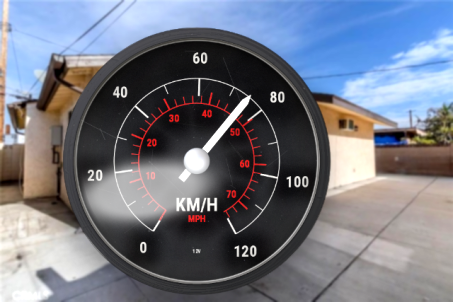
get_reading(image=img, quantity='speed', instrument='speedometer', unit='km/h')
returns 75 km/h
